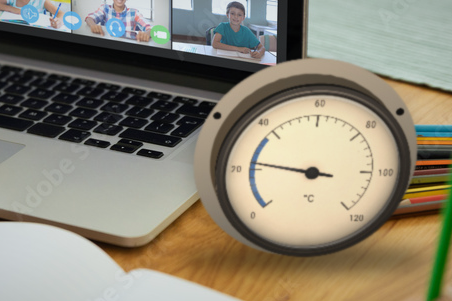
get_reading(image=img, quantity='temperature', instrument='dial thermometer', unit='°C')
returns 24 °C
